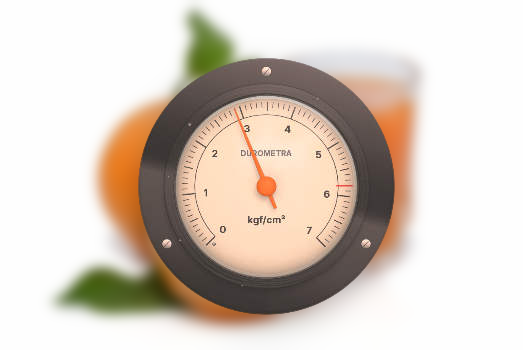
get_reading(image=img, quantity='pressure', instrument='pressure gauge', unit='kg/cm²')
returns 2.9 kg/cm²
